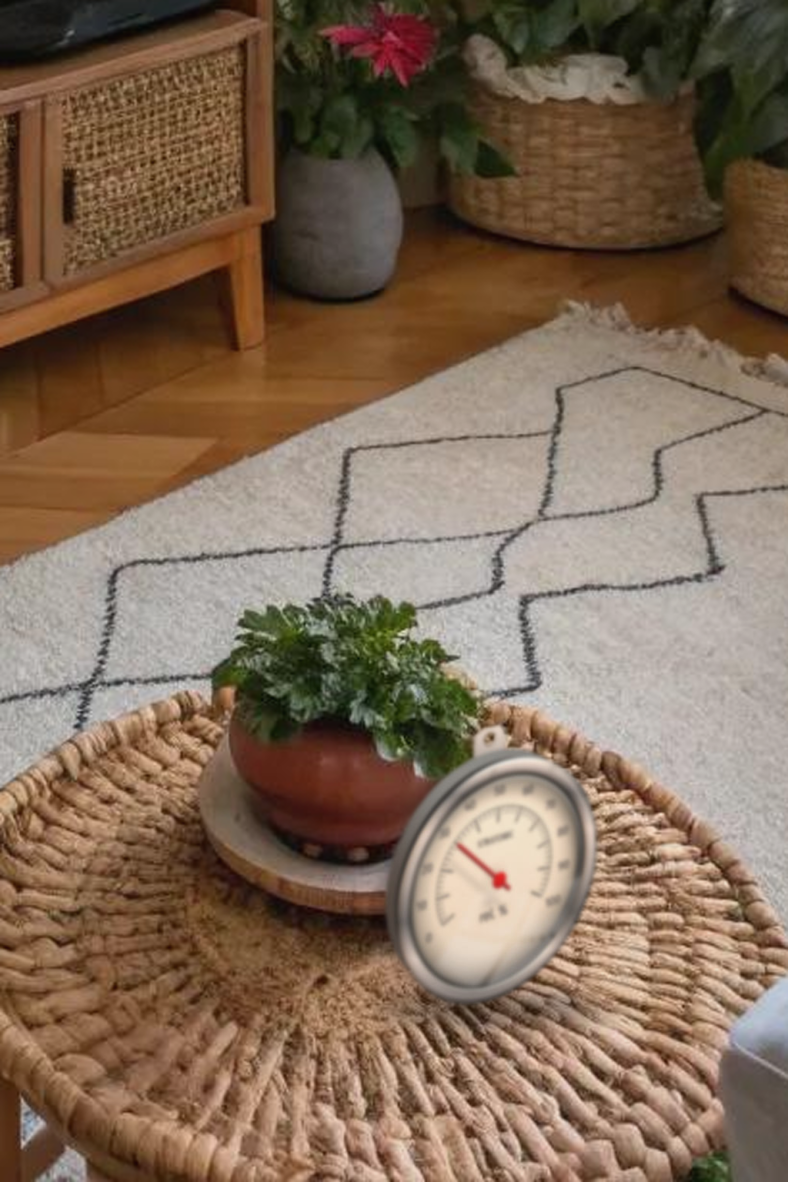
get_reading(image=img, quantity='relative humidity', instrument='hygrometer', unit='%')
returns 30 %
